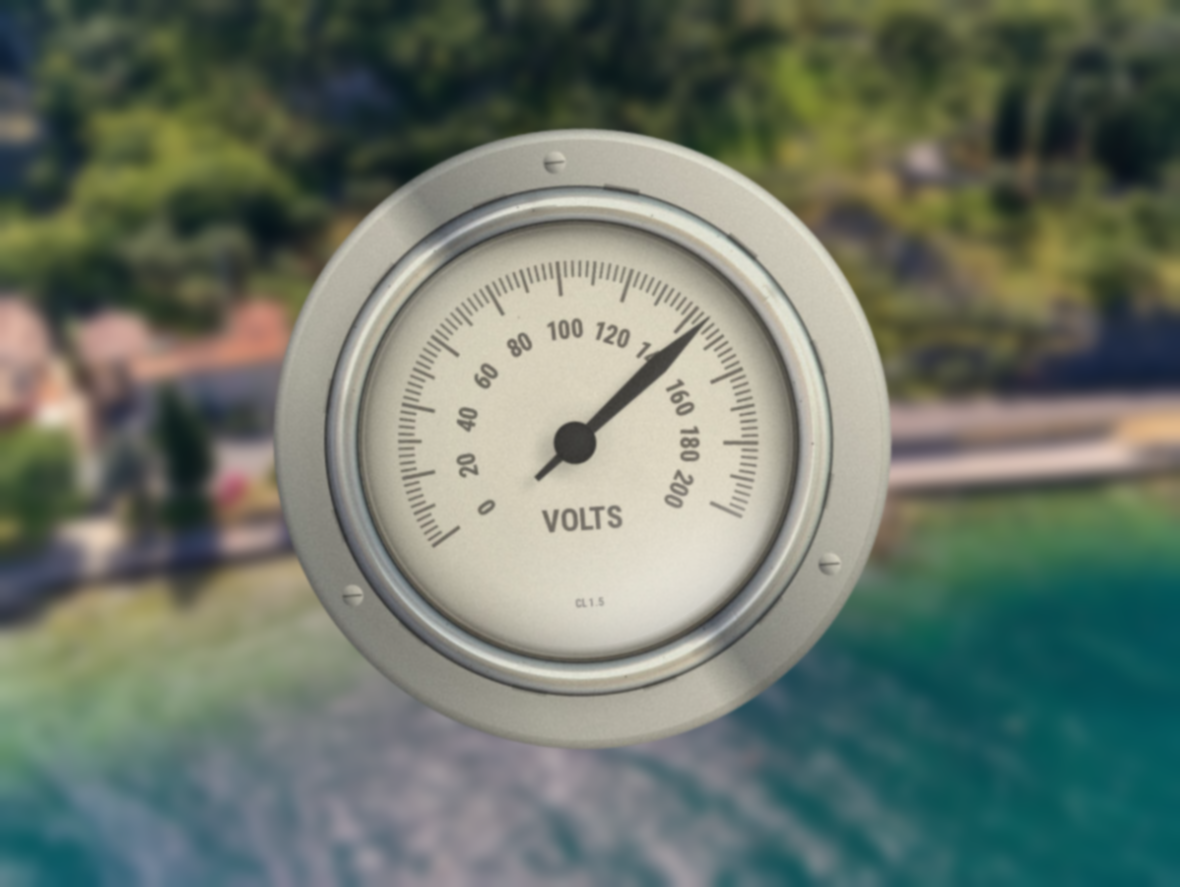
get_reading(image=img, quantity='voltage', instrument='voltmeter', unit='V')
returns 144 V
